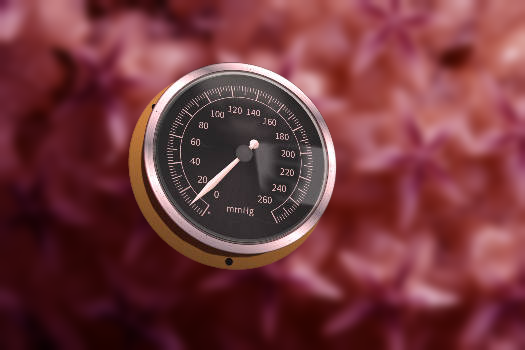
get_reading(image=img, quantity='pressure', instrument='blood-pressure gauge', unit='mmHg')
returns 10 mmHg
